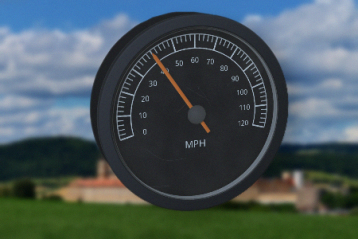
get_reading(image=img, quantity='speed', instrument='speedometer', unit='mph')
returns 40 mph
